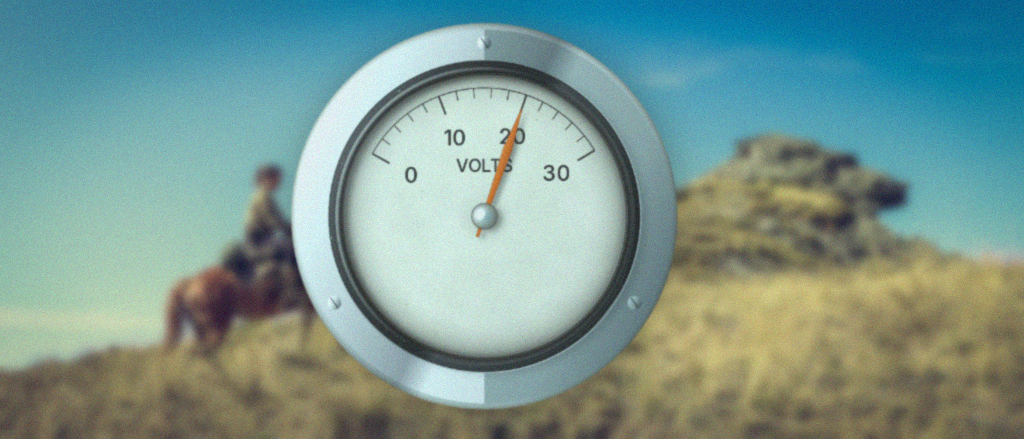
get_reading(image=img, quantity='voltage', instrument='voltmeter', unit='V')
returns 20 V
